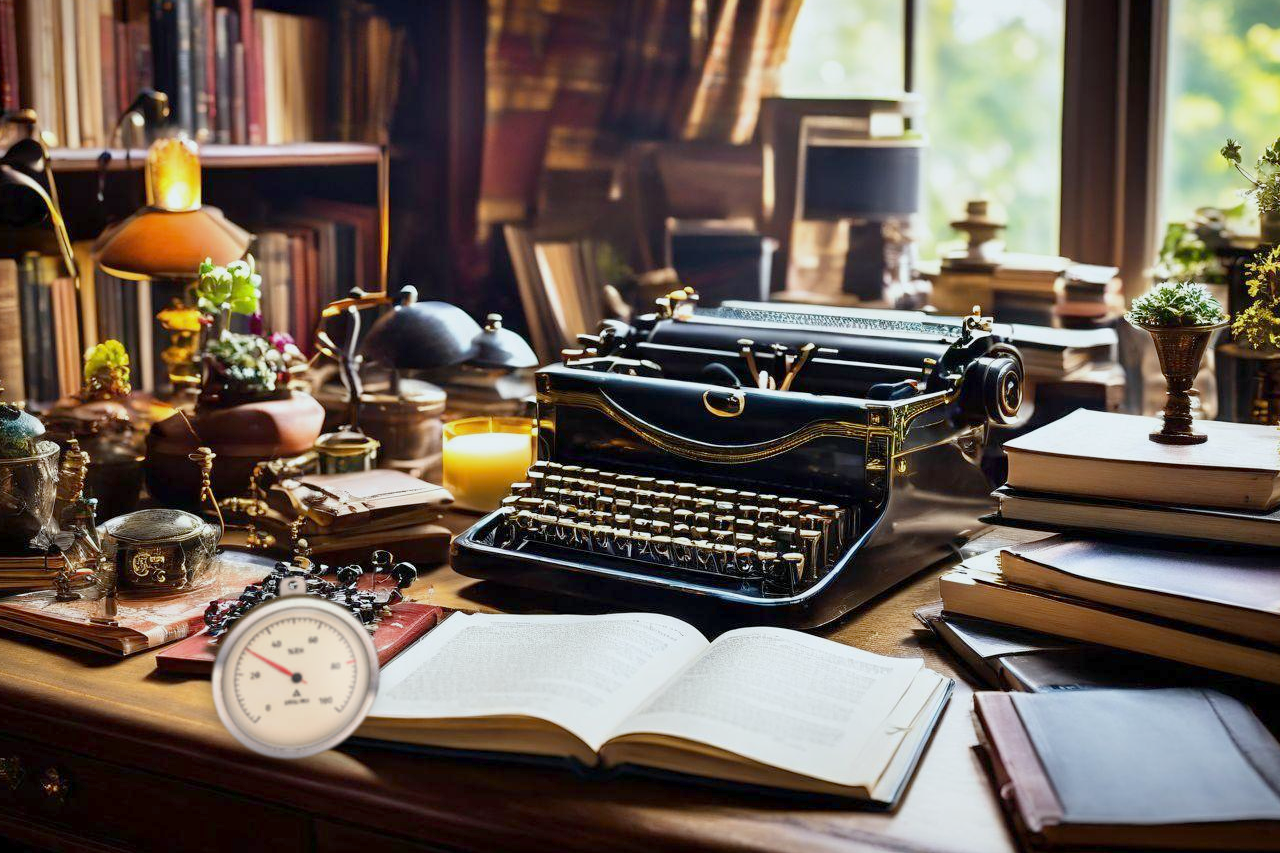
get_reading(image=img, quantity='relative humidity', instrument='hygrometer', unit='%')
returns 30 %
